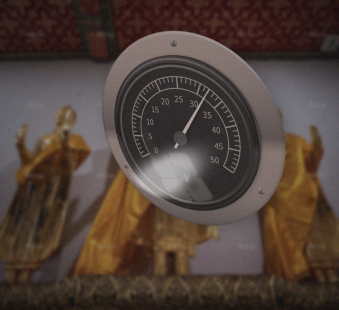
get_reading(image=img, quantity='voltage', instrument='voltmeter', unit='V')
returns 32 V
